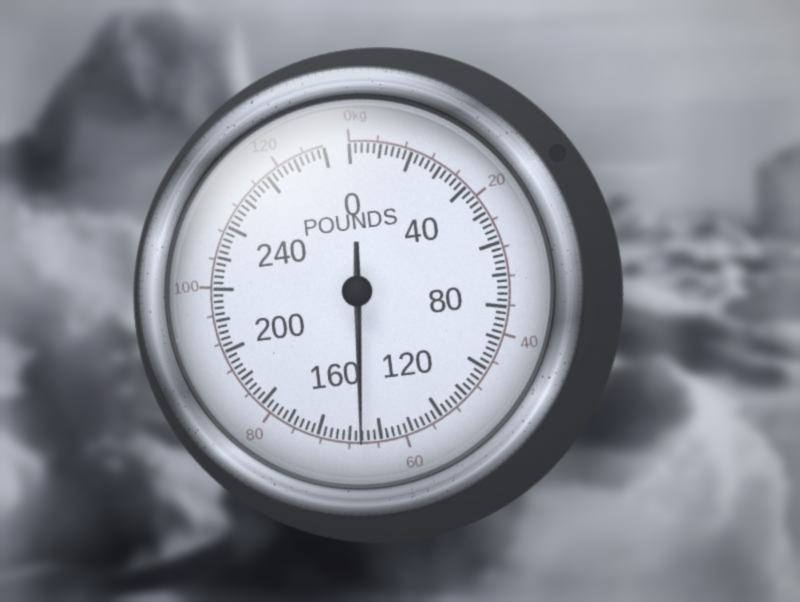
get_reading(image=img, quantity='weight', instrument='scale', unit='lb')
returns 146 lb
